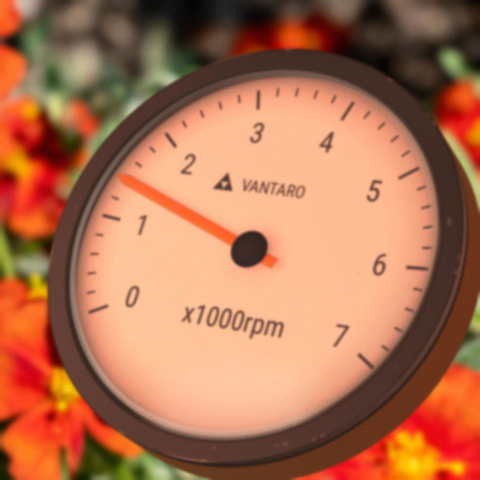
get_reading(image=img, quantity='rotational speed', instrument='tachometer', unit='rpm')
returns 1400 rpm
